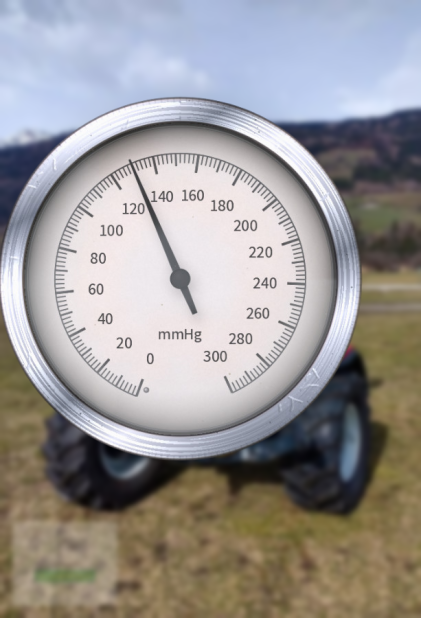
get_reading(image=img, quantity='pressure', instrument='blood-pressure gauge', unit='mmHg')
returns 130 mmHg
